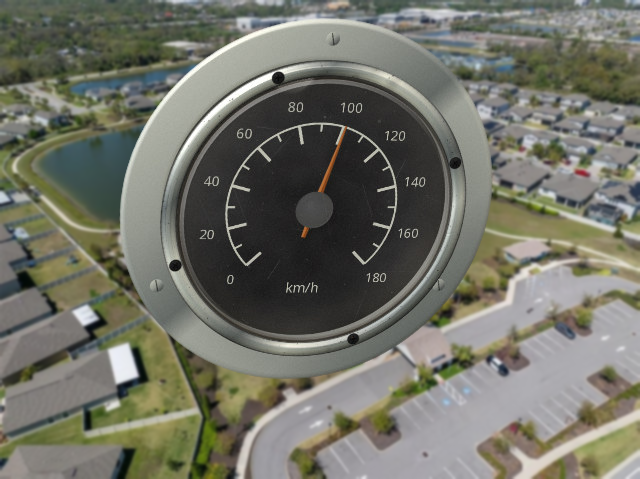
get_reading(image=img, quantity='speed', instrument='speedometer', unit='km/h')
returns 100 km/h
